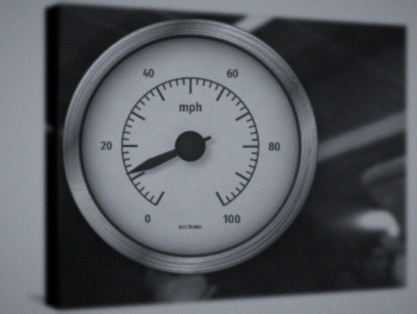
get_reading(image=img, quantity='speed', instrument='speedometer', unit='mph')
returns 12 mph
